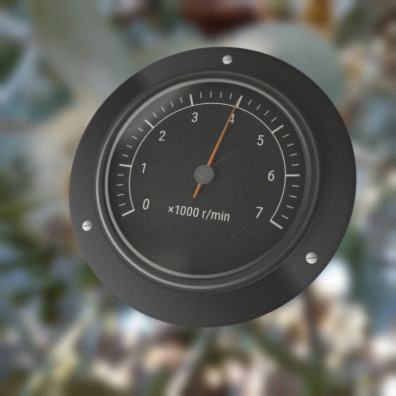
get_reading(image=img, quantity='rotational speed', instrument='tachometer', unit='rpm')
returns 4000 rpm
